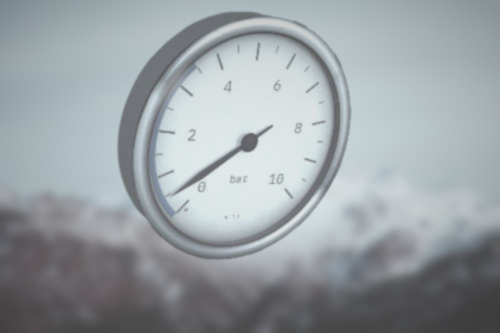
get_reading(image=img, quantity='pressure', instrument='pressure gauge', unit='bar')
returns 0.5 bar
